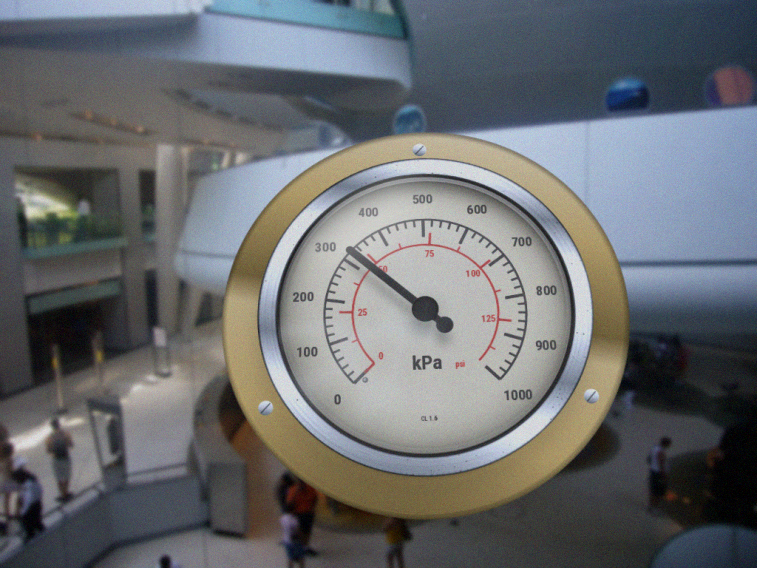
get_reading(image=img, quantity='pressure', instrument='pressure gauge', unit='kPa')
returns 320 kPa
